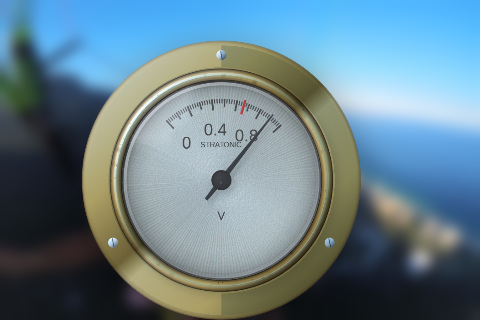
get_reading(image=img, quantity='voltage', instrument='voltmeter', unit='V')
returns 0.9 V
